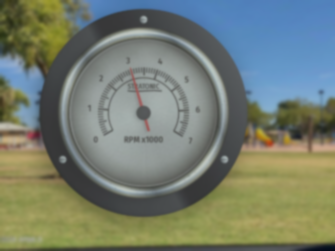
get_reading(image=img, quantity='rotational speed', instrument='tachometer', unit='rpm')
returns 3000 rpm
